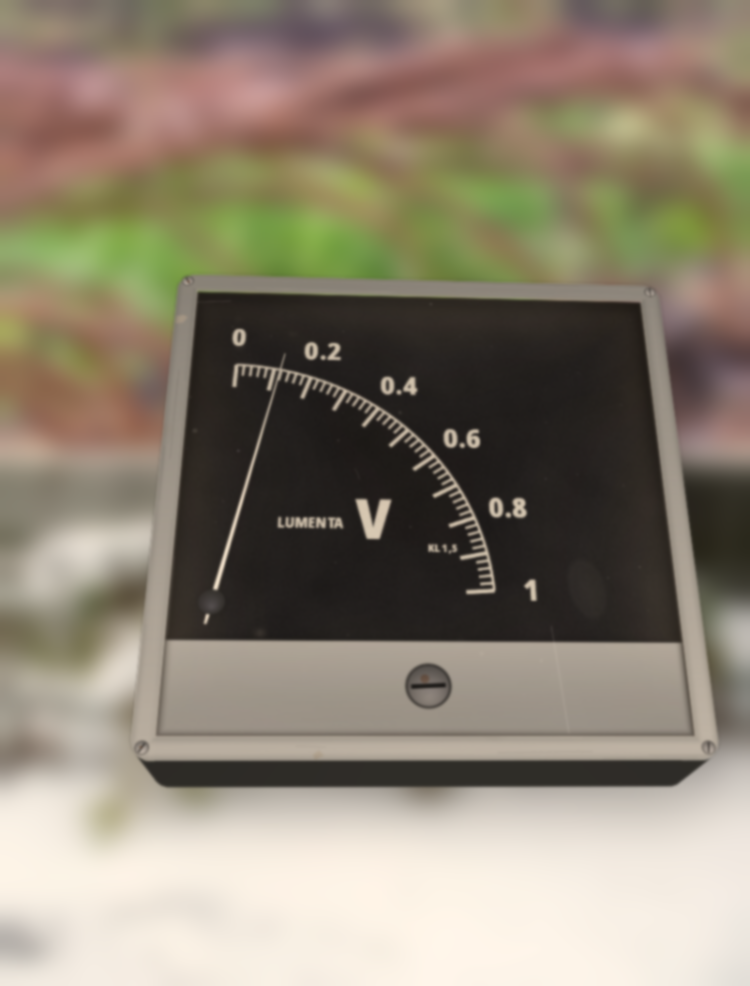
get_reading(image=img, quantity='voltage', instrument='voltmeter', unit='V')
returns 0.12 V
